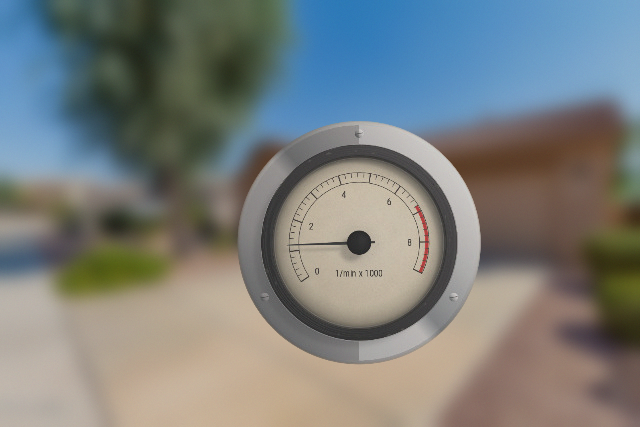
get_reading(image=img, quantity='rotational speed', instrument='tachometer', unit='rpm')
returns 1200 rpm
